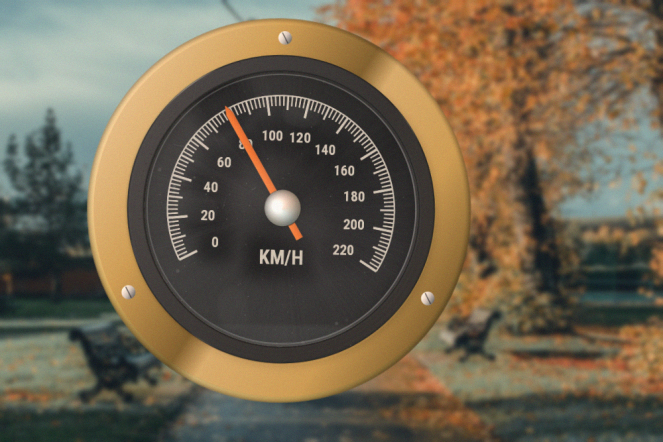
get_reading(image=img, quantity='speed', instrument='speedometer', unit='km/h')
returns 80 km/h
